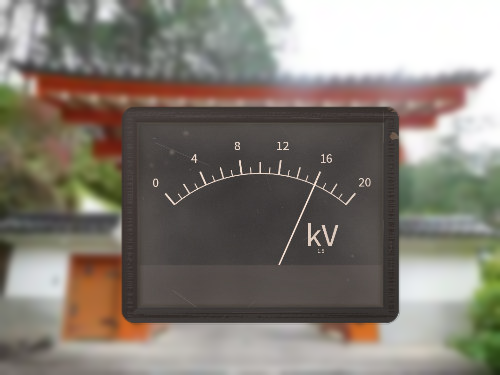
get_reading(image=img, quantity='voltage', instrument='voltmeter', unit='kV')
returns 16 kV
